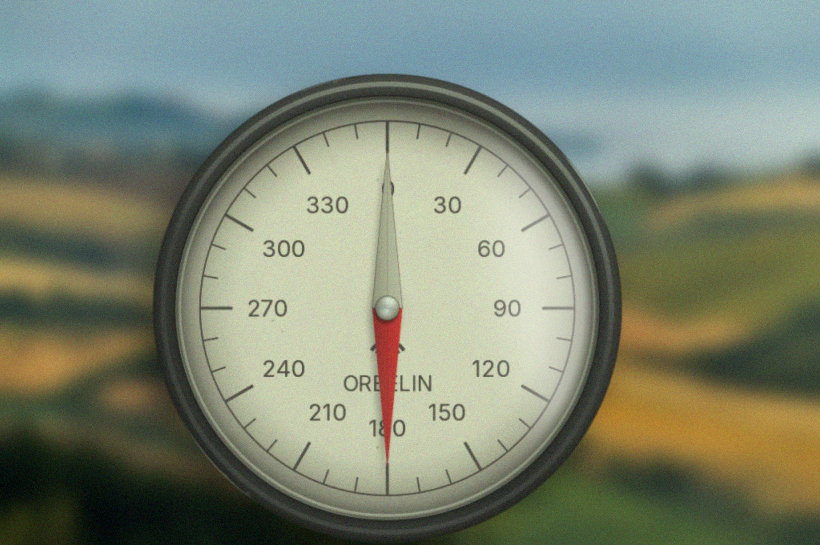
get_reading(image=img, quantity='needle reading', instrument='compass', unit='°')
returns 180 °
